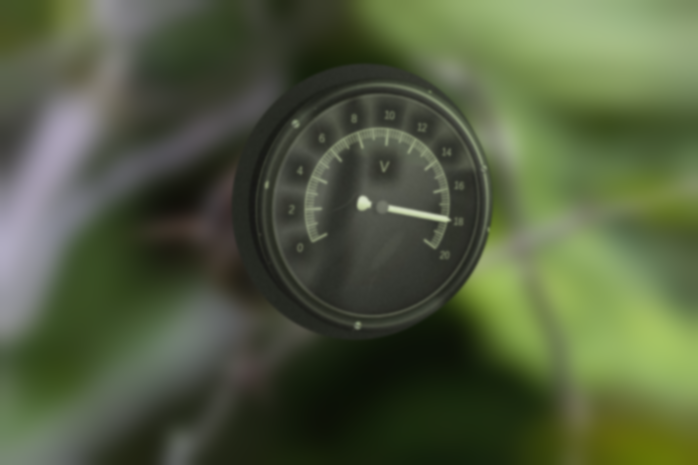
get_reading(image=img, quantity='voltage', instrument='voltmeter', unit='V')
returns 18 V
